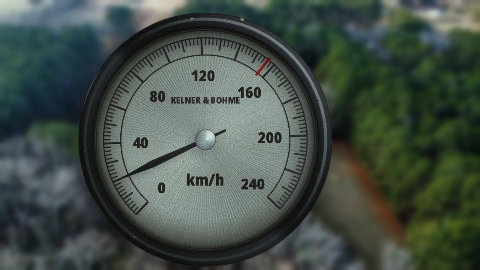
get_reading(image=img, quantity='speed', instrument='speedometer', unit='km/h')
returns 20 km/h
